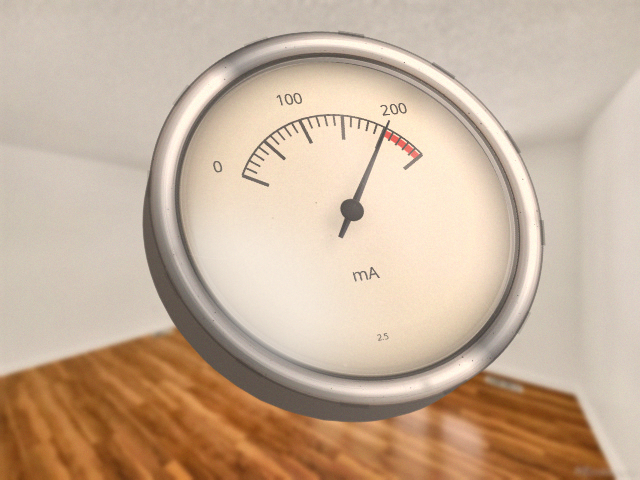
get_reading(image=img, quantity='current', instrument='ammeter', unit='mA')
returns 200 mA
